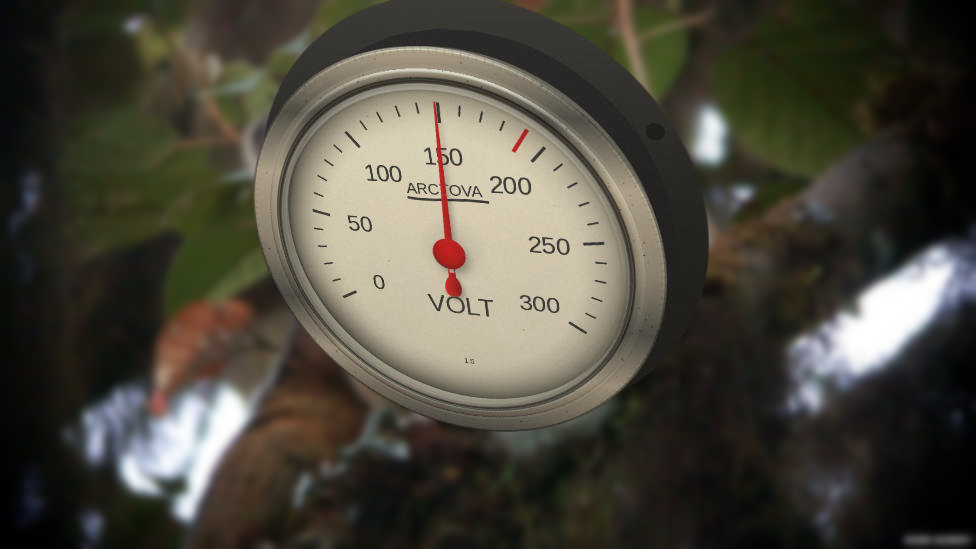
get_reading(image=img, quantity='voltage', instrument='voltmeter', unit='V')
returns 150 V
